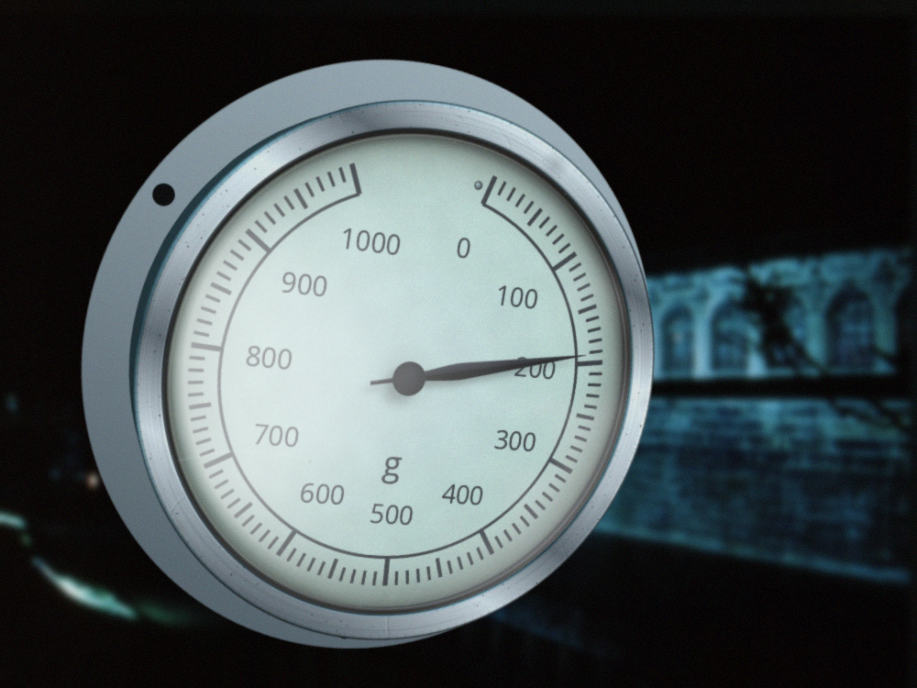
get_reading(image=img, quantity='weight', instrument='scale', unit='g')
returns 190 g
